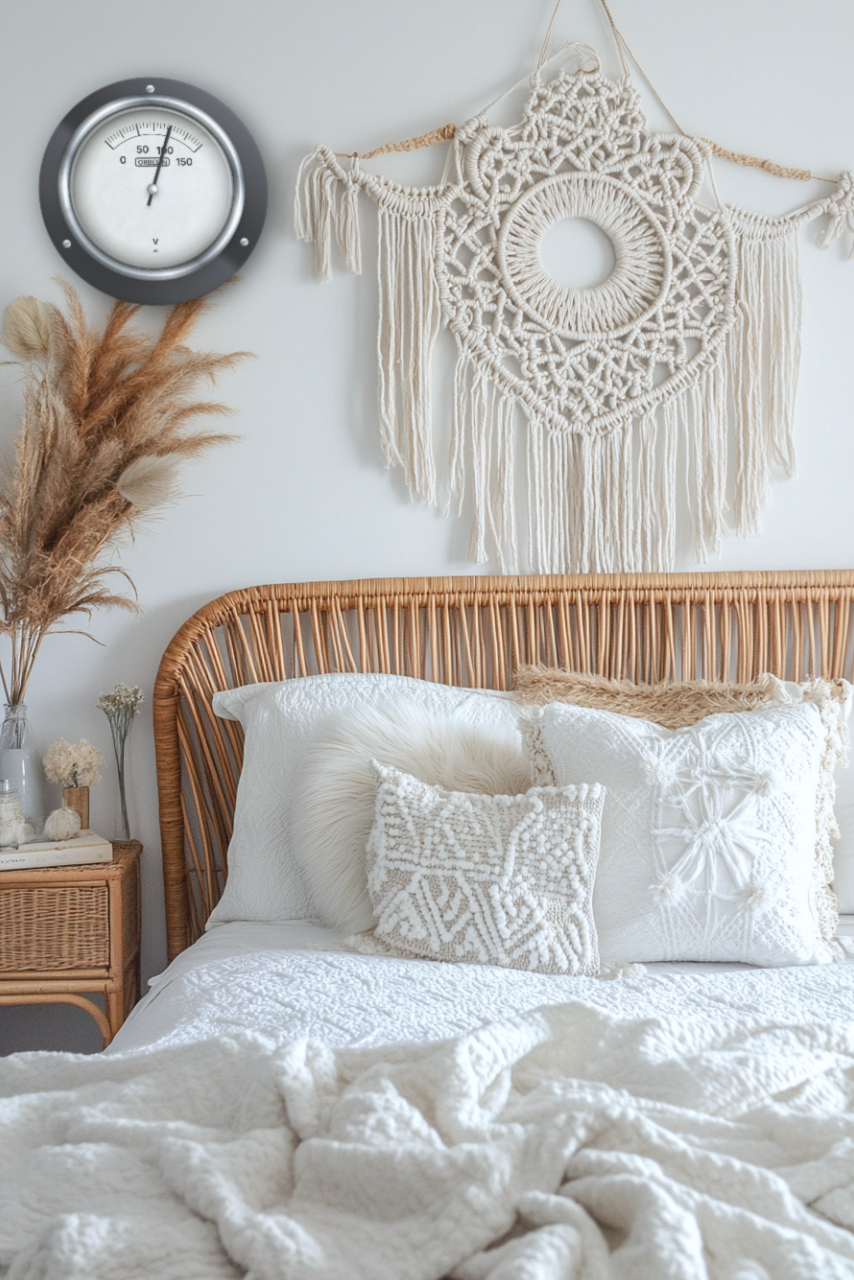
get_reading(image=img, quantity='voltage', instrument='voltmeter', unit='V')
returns 100 V
